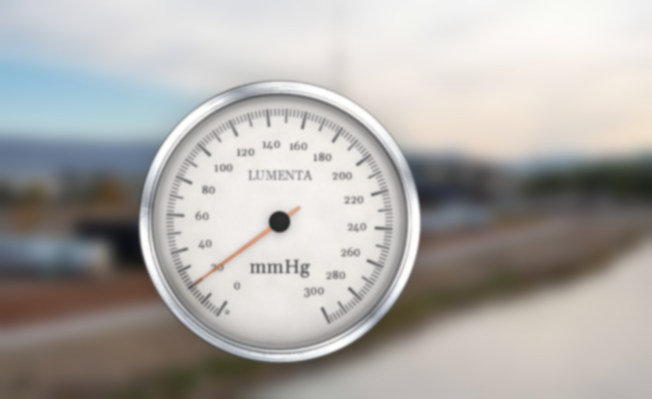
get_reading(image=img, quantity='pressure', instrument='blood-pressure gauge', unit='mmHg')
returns 20 mmHg
